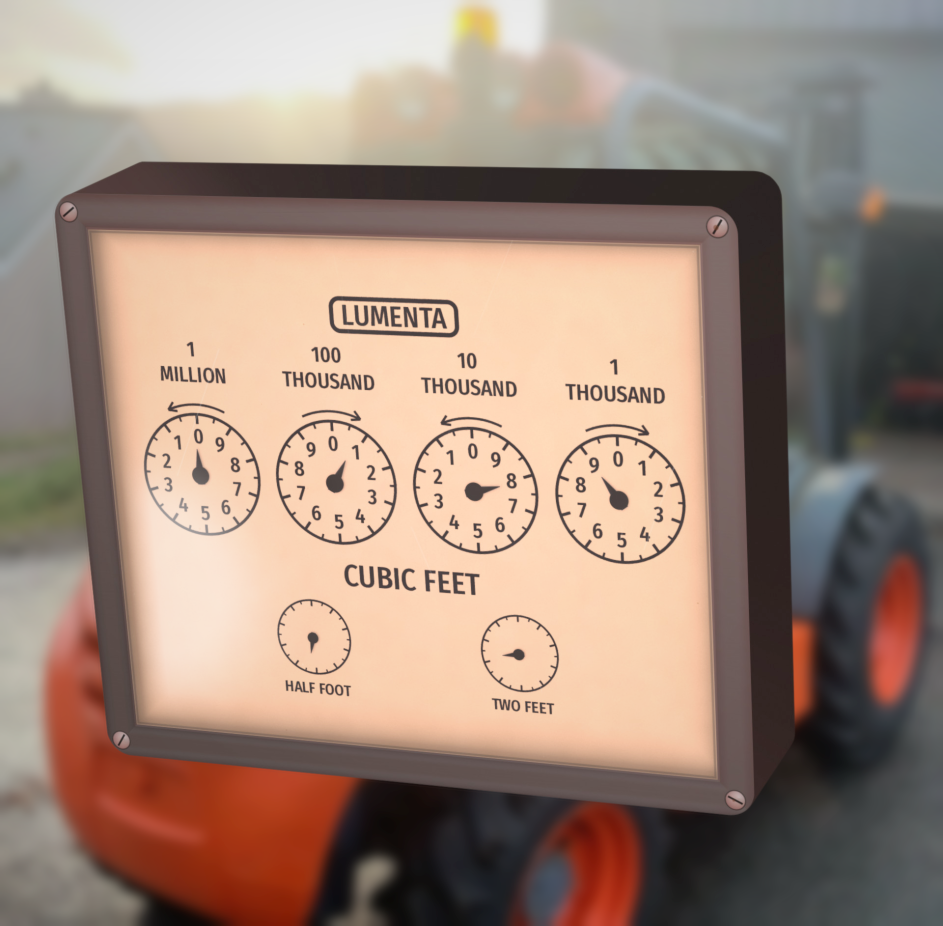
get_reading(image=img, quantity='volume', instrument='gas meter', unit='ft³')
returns 7900 ft³
